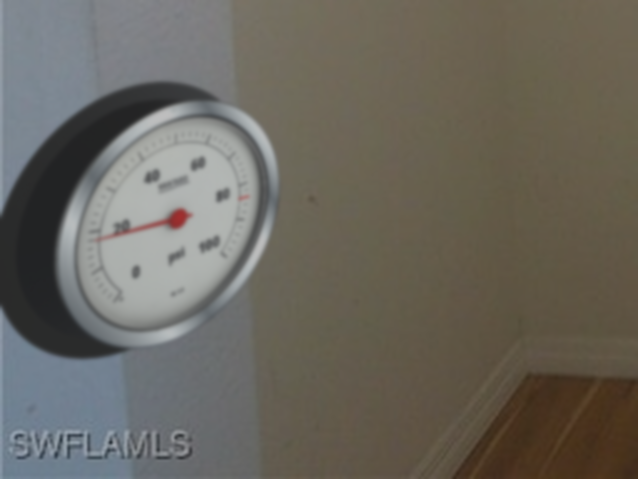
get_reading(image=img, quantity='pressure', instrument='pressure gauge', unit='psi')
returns 18 psi
